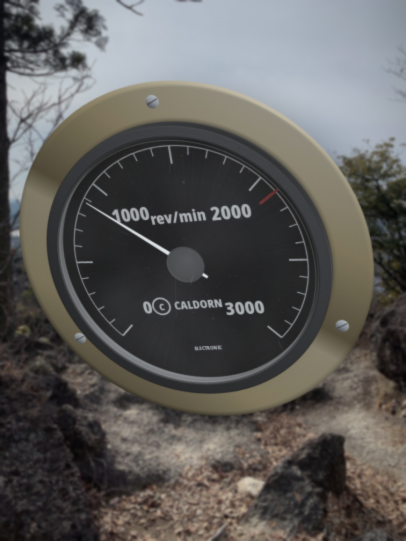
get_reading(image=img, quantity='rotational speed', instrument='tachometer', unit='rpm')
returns 900 rpm
